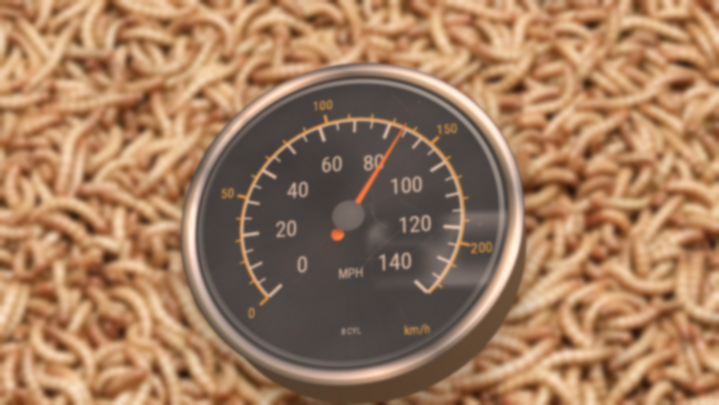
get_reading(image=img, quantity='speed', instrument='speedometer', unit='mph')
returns 85 mph
